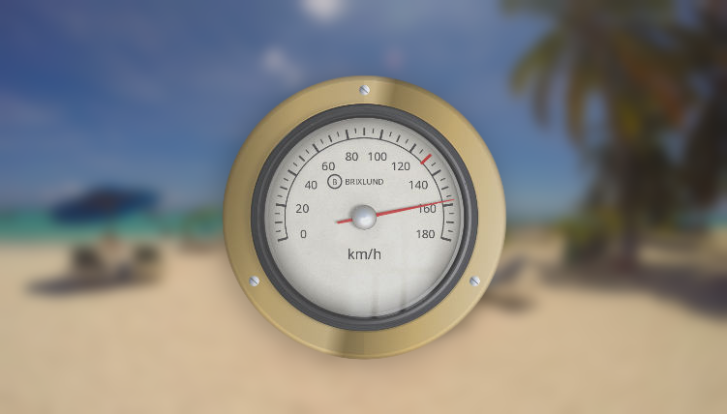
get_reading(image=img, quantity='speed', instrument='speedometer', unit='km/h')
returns 157.5 km/h
